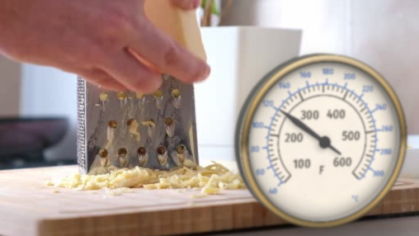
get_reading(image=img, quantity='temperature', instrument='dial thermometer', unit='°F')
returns 250 °F
